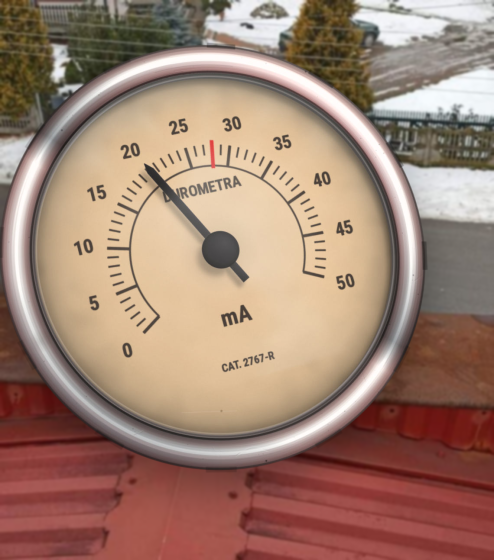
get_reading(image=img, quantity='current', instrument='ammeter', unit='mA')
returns 20 mA
